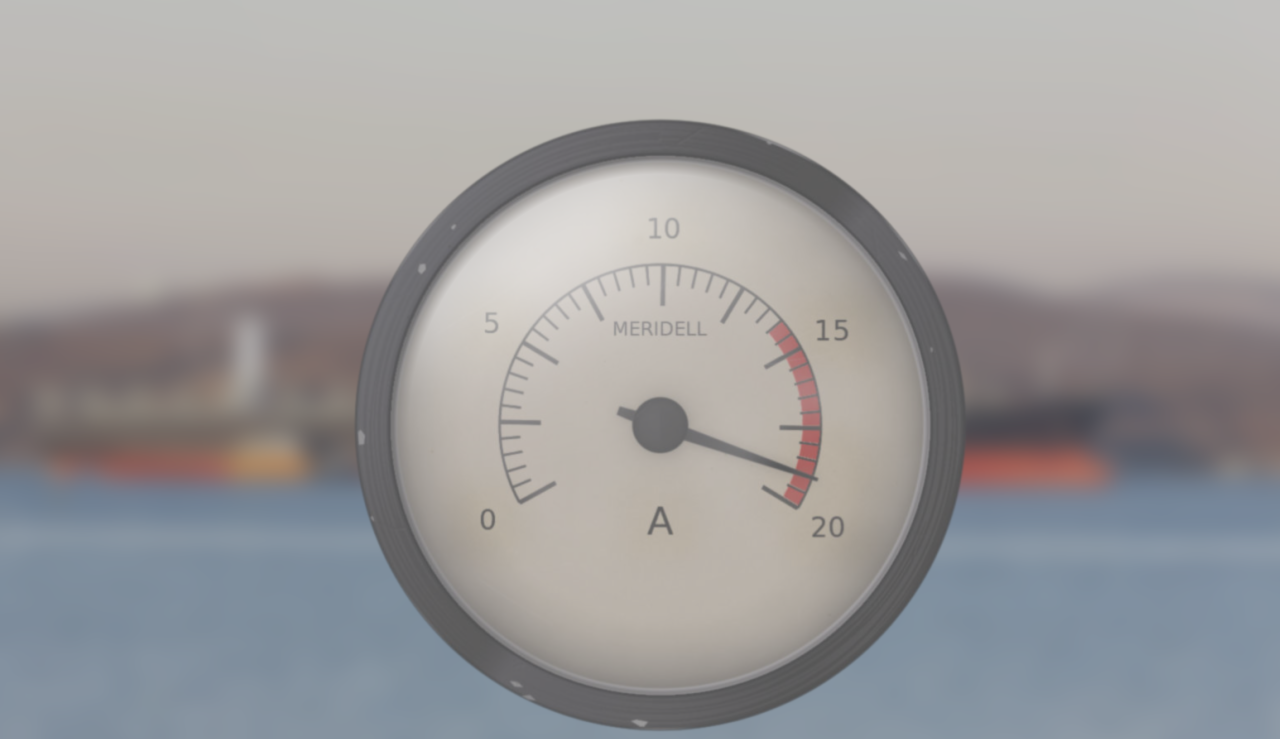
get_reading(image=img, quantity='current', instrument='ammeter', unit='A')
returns 19 A
